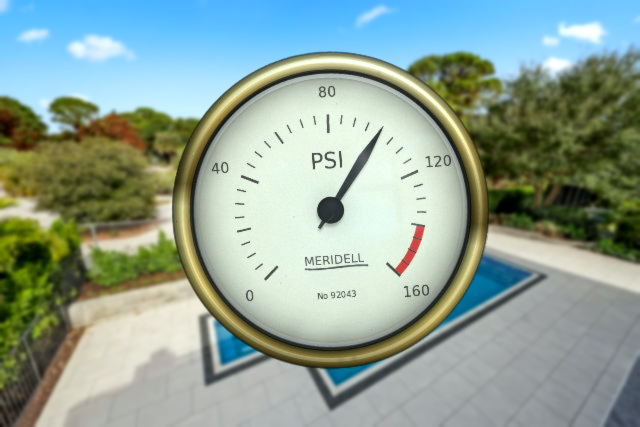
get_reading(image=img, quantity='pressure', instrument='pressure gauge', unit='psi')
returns 100 psi
